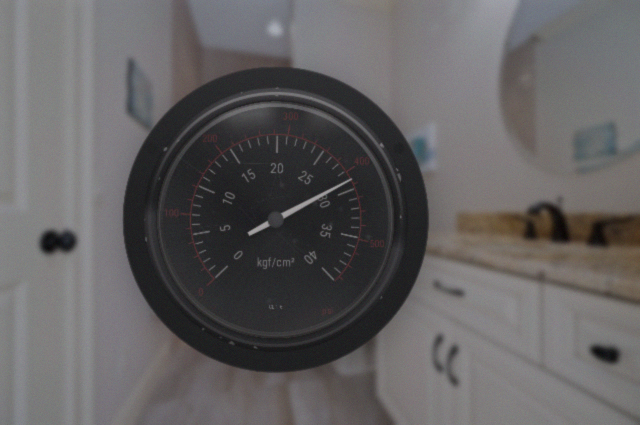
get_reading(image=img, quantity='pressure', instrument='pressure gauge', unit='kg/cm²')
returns 29 kg/cm²
